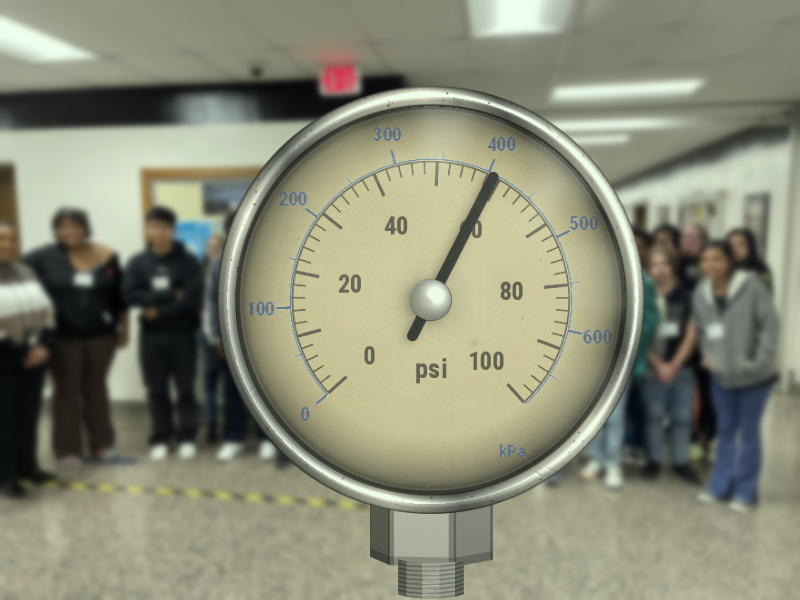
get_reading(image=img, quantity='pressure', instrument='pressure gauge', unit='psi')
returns 59 psi
